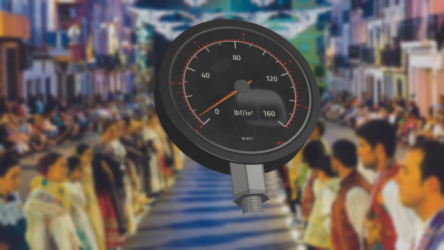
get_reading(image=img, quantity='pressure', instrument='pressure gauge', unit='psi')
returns 5 psi
